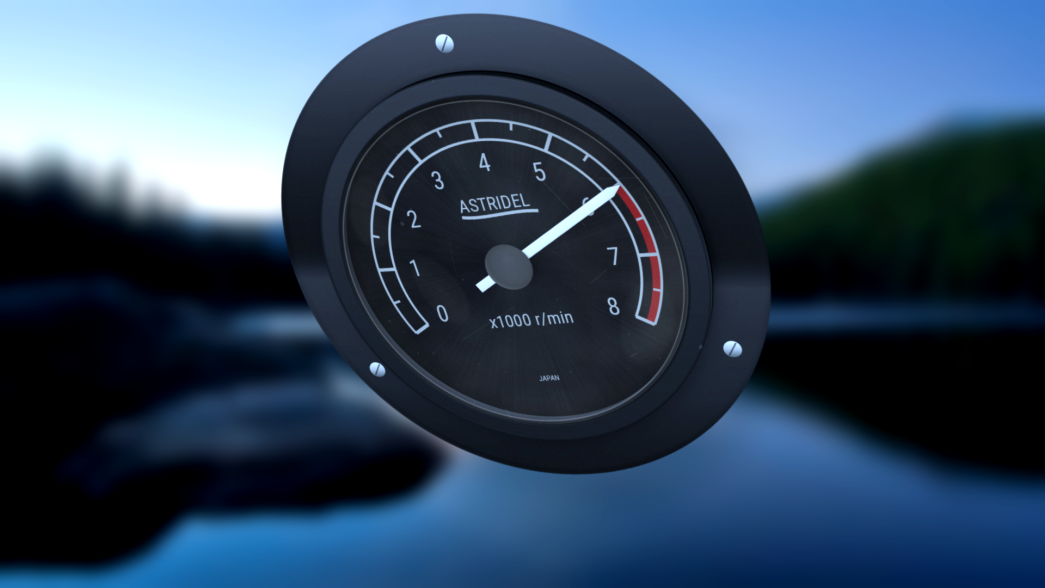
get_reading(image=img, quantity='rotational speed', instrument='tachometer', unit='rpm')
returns 6000 rpm
